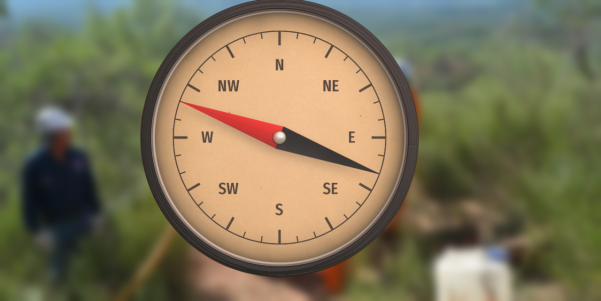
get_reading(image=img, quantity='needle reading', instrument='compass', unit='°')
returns 290 °
